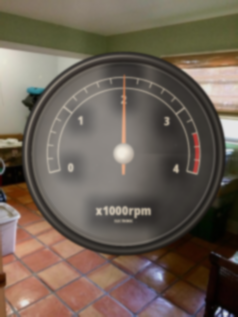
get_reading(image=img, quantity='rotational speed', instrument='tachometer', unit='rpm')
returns 2000 rpm
